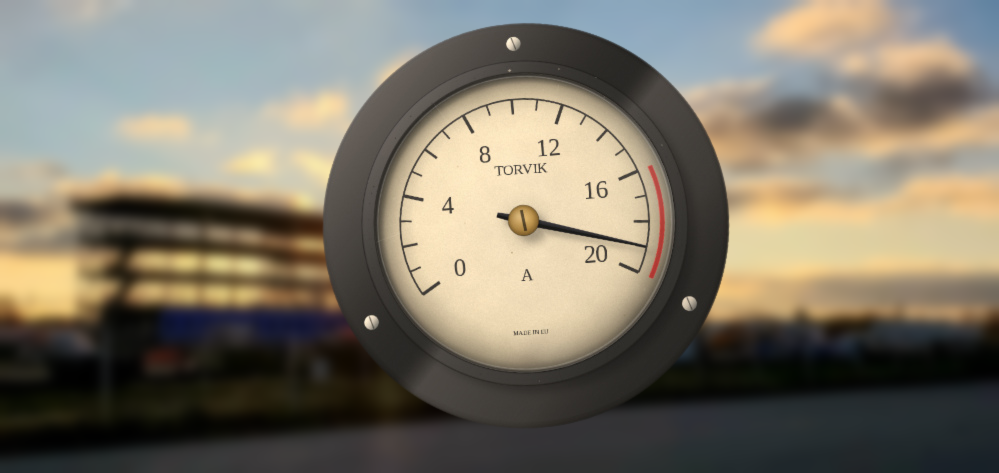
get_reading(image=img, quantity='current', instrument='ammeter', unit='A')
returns 19 A
